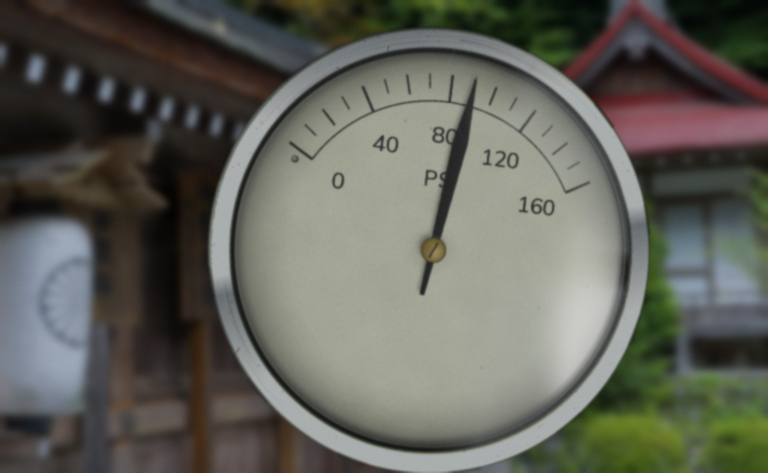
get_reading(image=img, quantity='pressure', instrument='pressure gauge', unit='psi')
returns 90 psi
